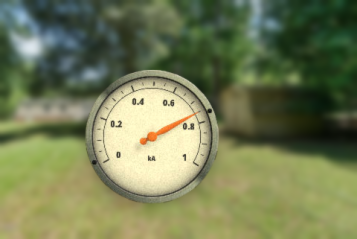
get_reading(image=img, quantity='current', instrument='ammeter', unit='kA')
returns 0.75 kA
